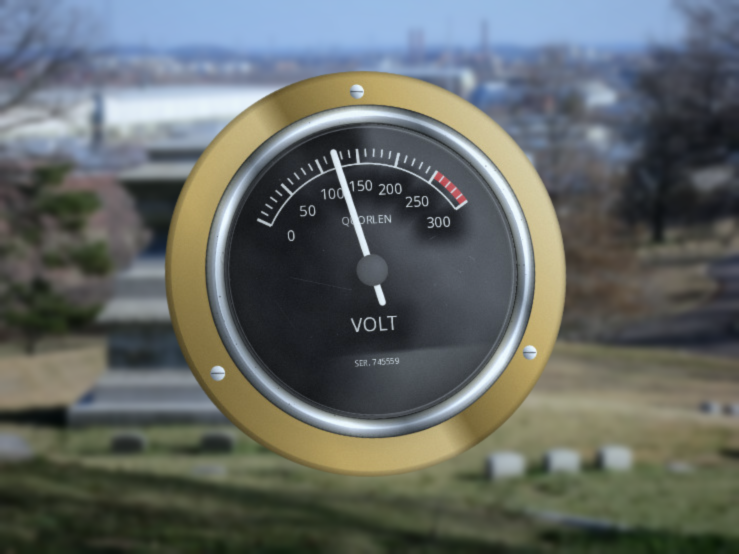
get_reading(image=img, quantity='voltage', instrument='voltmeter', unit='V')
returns 120 V
